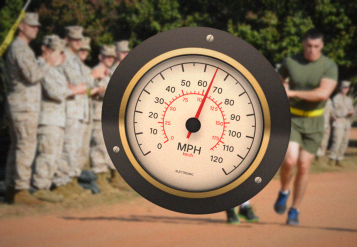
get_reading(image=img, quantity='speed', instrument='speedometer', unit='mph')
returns 65 mph
